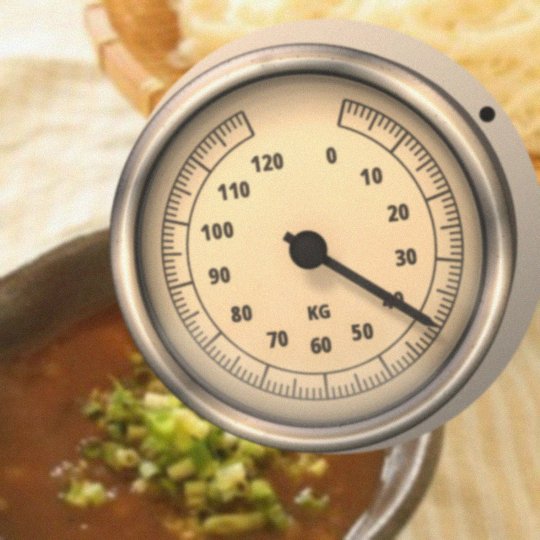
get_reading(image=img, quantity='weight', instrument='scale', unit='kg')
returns 40 kg
